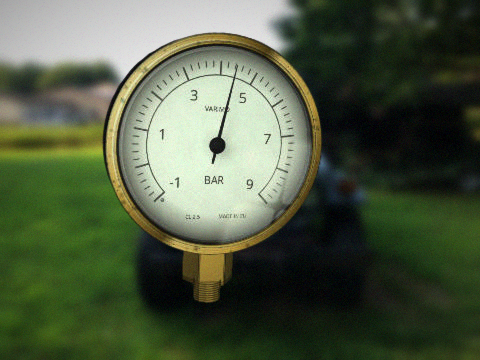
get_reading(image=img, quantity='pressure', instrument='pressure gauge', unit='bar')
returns 4.4 bar
